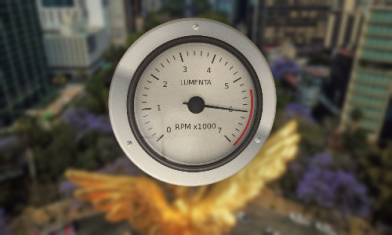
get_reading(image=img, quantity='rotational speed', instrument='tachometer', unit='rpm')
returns 6000 rpm
